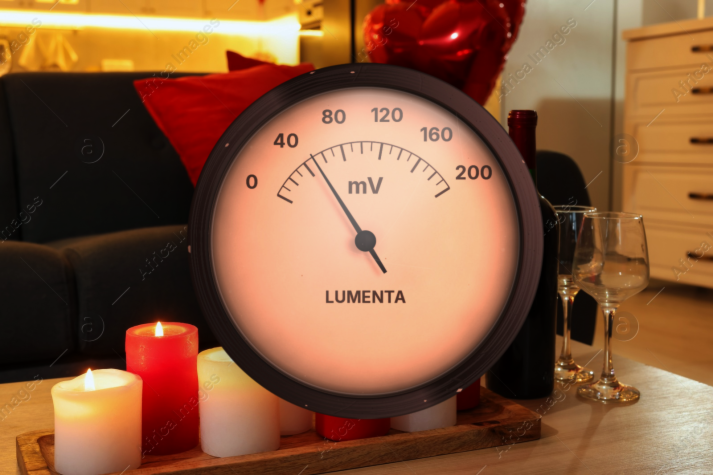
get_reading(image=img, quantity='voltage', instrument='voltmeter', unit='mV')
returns 50 mV
